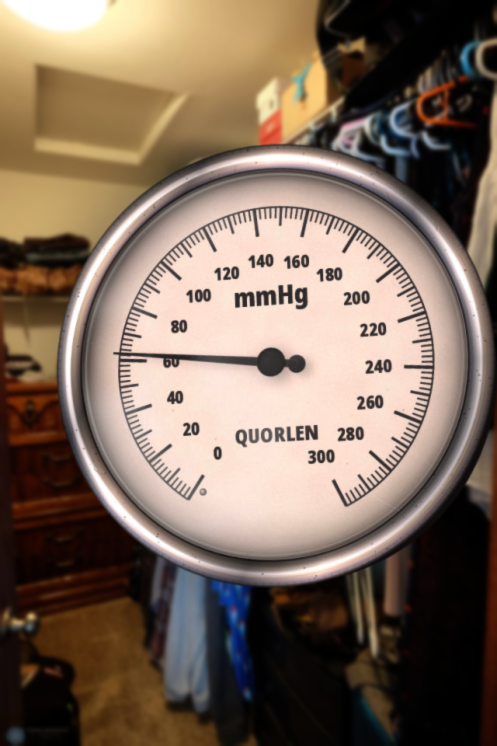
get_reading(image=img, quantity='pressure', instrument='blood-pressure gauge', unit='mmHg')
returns 62 mmHg
